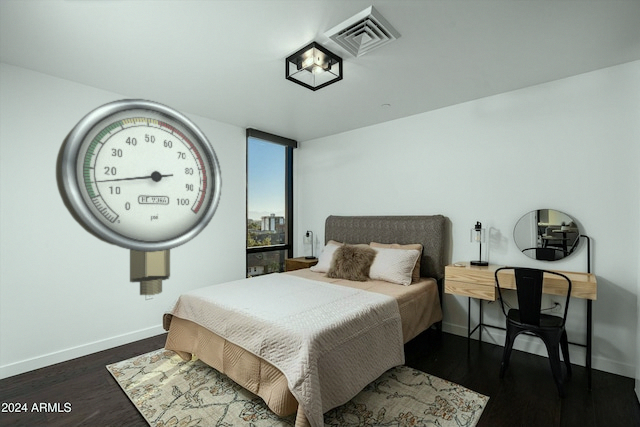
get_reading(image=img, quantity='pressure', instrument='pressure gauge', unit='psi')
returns 15 psi
